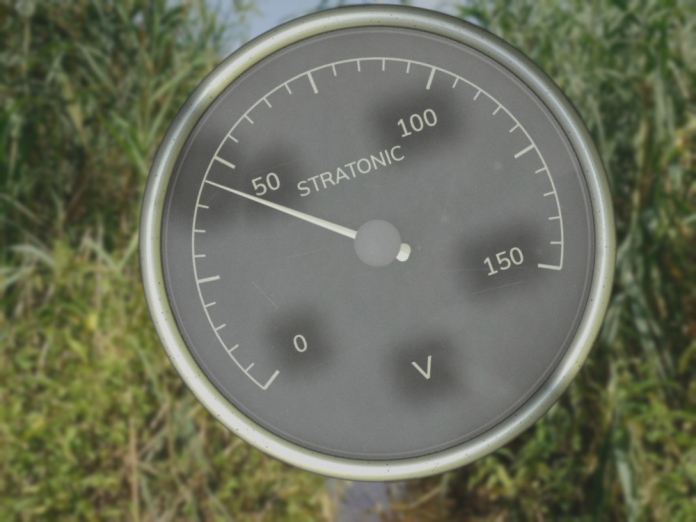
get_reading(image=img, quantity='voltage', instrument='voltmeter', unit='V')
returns 45 V
